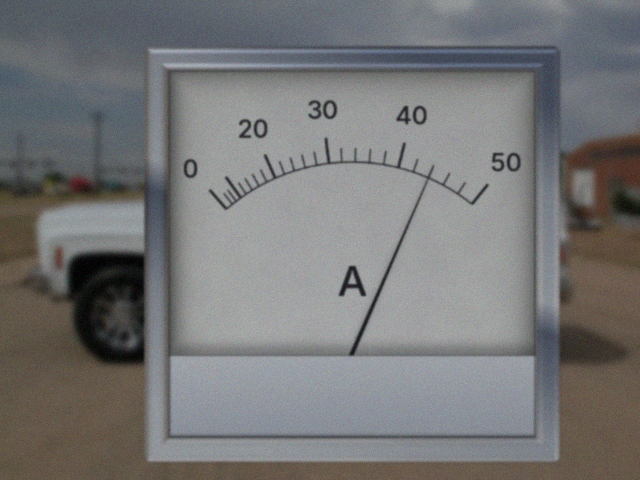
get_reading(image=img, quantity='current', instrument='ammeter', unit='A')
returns 44 A
